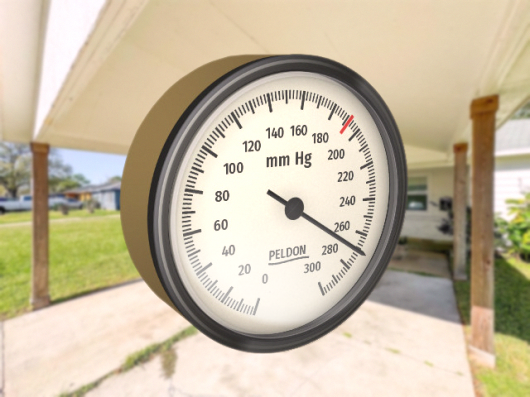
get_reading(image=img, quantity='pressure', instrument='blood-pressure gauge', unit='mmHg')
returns 270 mmHg
